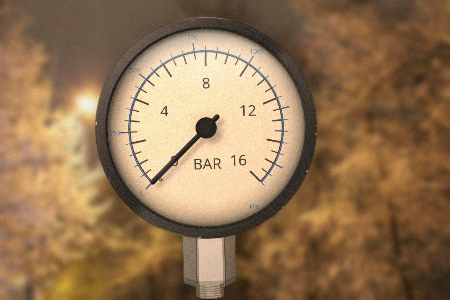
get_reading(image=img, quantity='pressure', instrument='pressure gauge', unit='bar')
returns 0 bar
